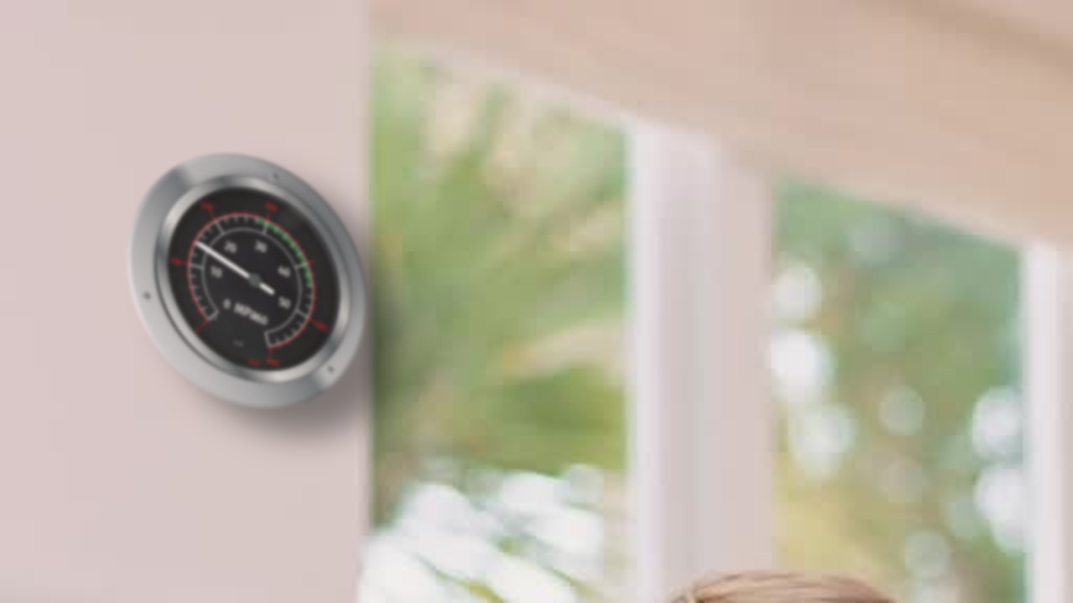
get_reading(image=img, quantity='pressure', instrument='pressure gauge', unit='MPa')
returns 14 MPa
